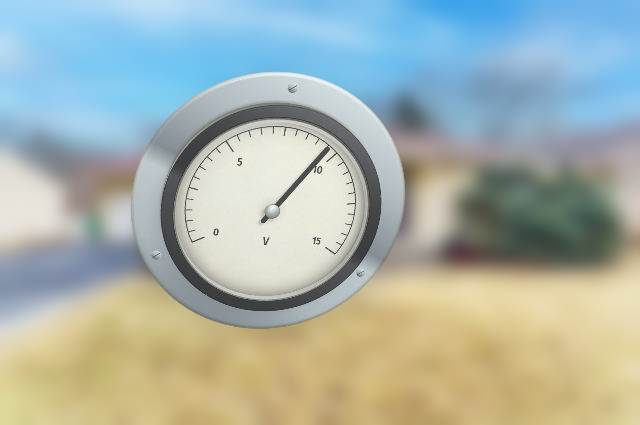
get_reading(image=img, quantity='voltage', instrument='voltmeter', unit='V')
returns 9.5 V
